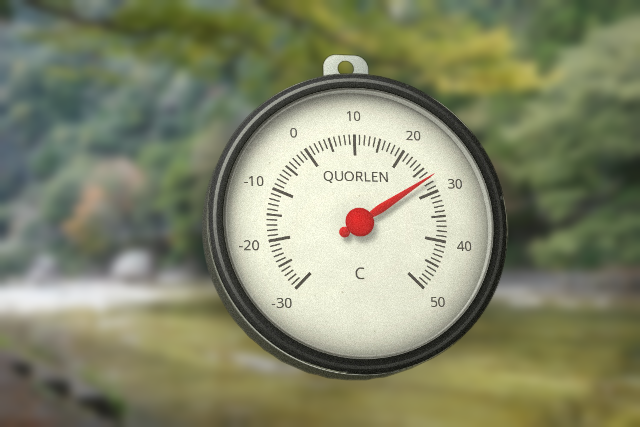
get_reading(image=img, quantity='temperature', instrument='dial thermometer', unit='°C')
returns 27 °C
